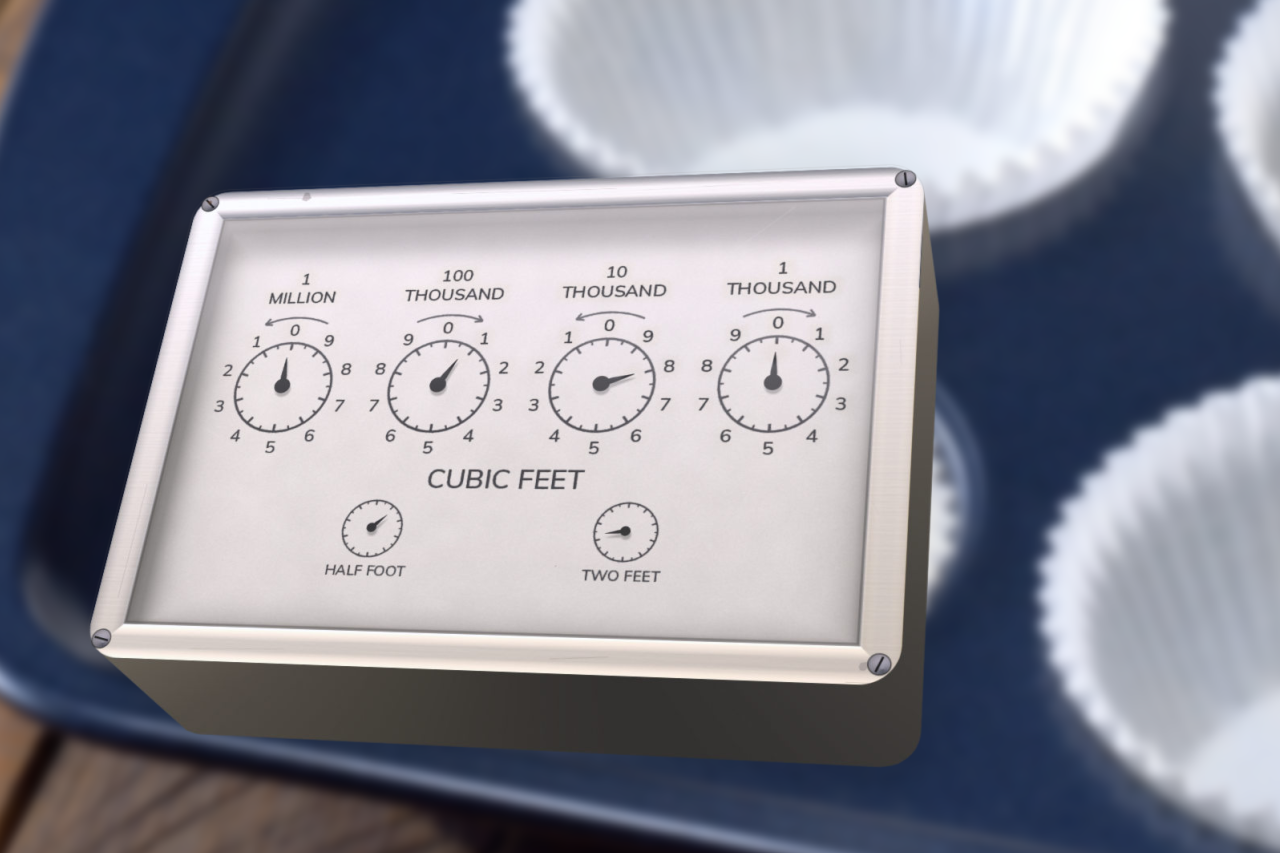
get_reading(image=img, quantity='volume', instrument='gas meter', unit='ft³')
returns 8000 ft³
